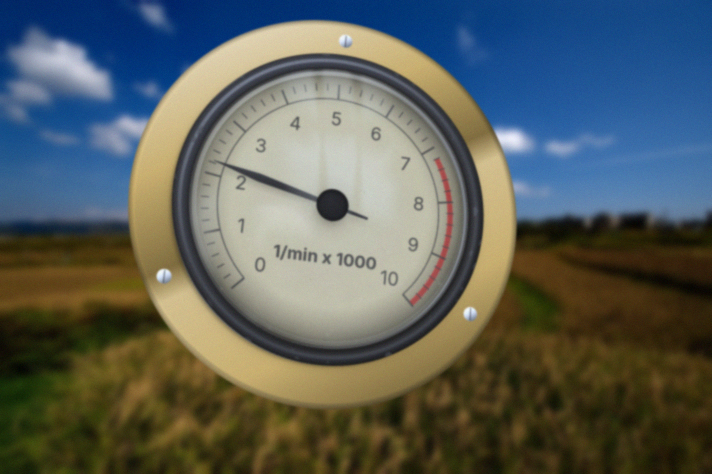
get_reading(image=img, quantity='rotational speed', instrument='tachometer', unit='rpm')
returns 2200 rpm
